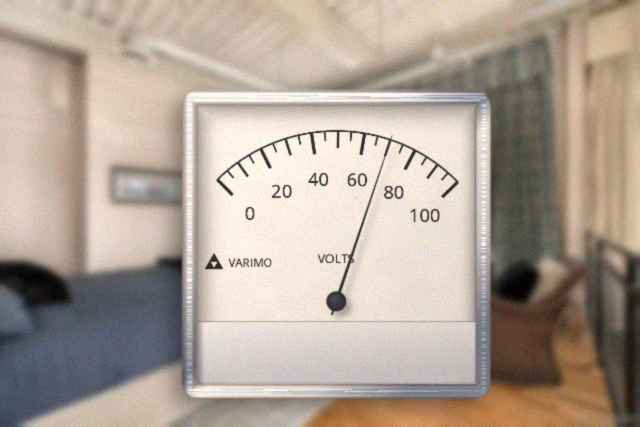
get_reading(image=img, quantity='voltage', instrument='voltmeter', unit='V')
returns 70 V
